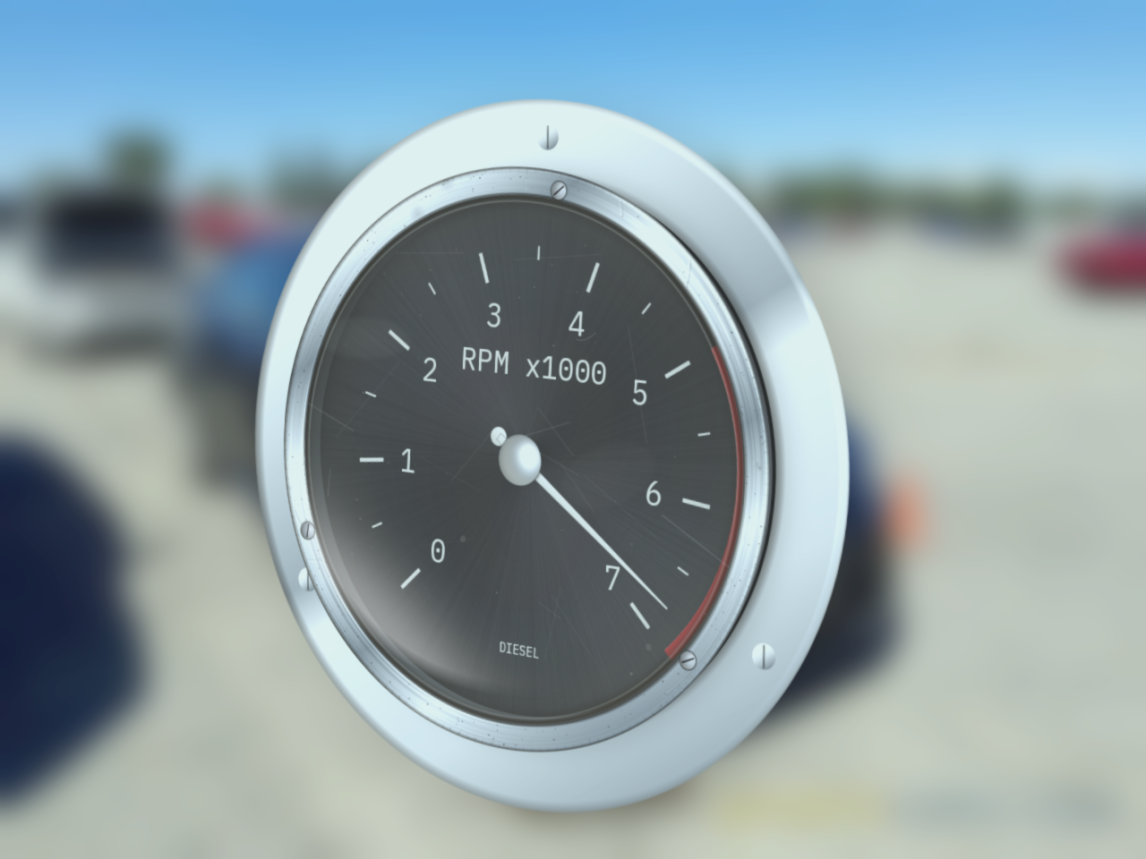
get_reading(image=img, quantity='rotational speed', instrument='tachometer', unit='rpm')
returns 6750 rpm
